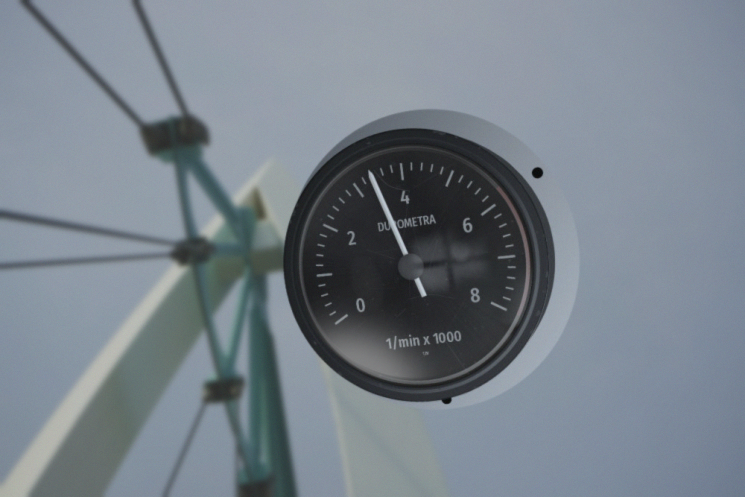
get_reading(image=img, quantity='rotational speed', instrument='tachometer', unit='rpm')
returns 3400 rpm
